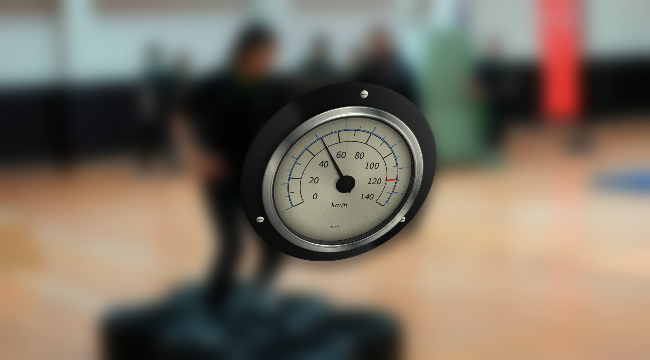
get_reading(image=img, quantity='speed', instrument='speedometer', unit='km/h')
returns 50 km/h
